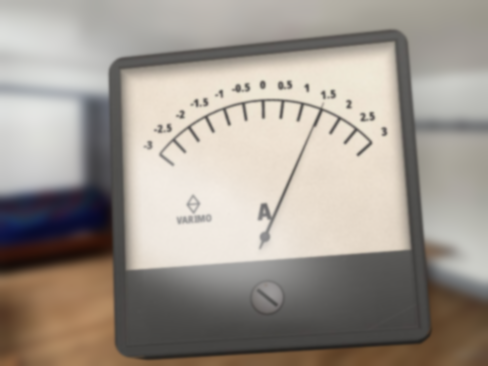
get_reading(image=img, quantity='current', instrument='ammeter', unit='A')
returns 1.5 A
